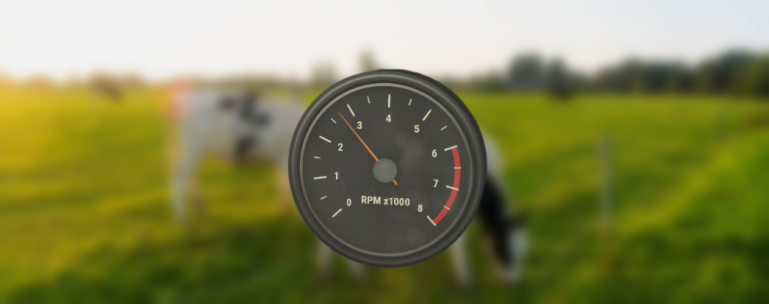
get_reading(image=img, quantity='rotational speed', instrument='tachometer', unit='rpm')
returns 2750 rpm
